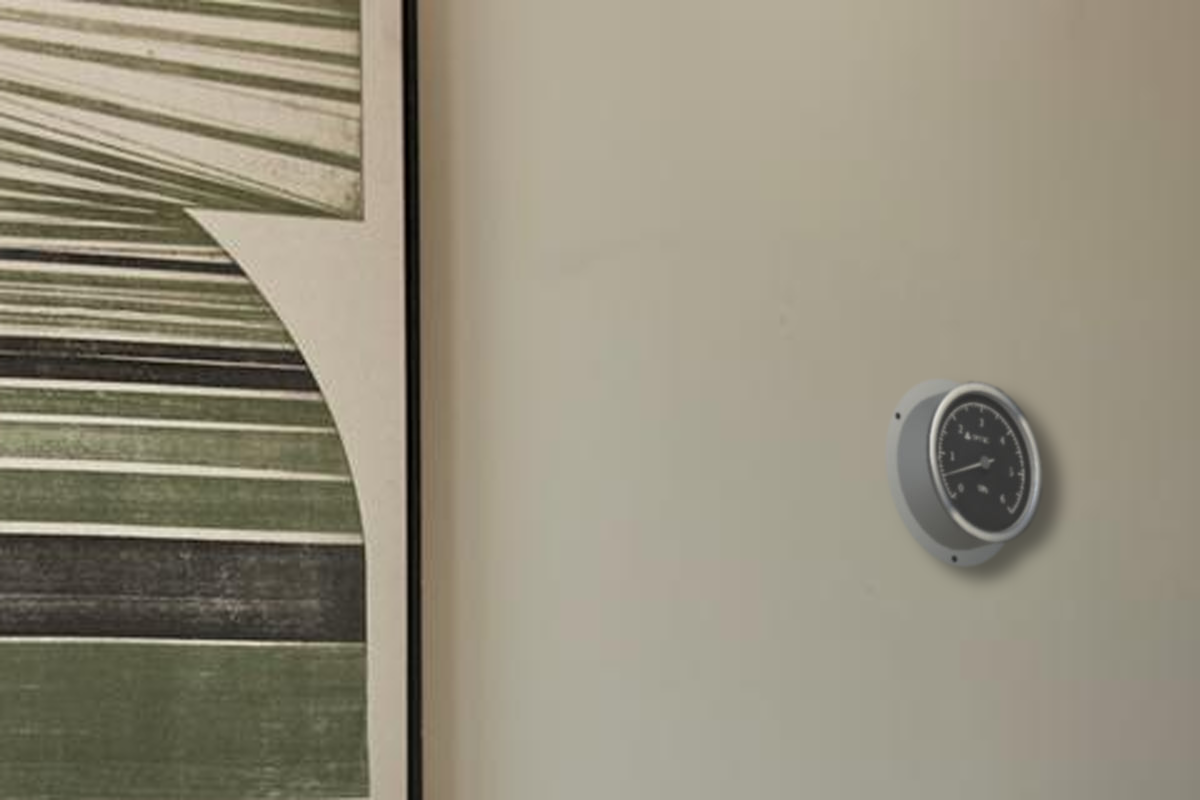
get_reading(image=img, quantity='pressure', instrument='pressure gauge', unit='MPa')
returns 0.5 MPa
